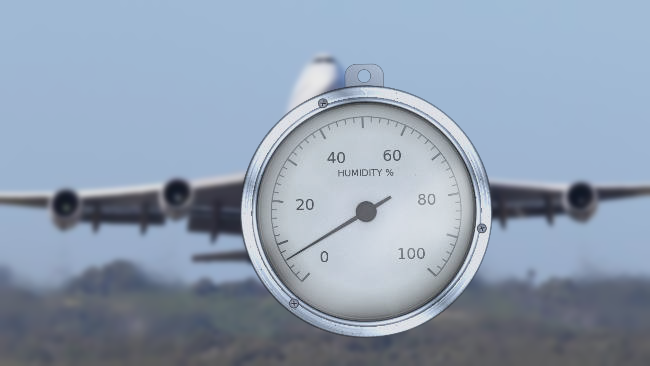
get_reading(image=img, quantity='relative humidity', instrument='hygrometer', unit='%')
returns 6 %
